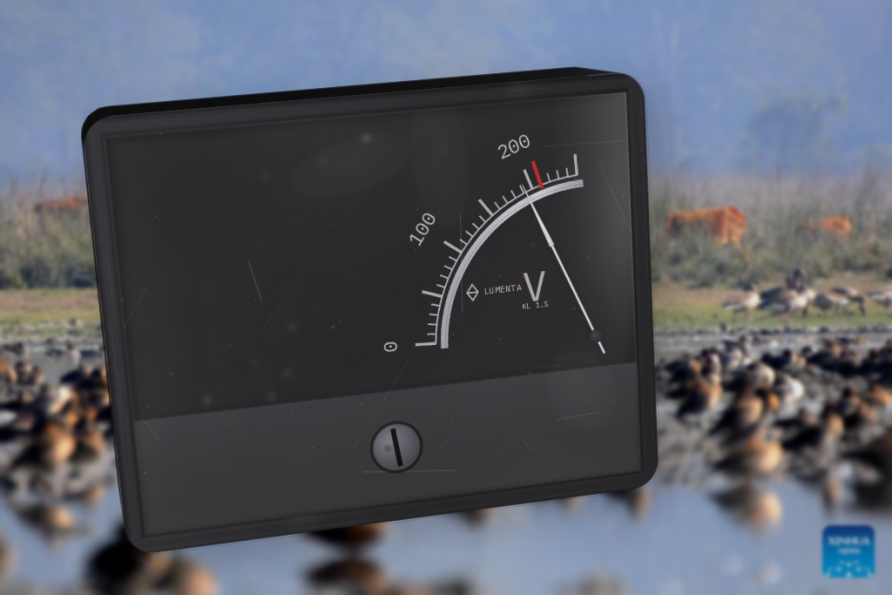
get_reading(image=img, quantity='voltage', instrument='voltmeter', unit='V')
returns 190 V
